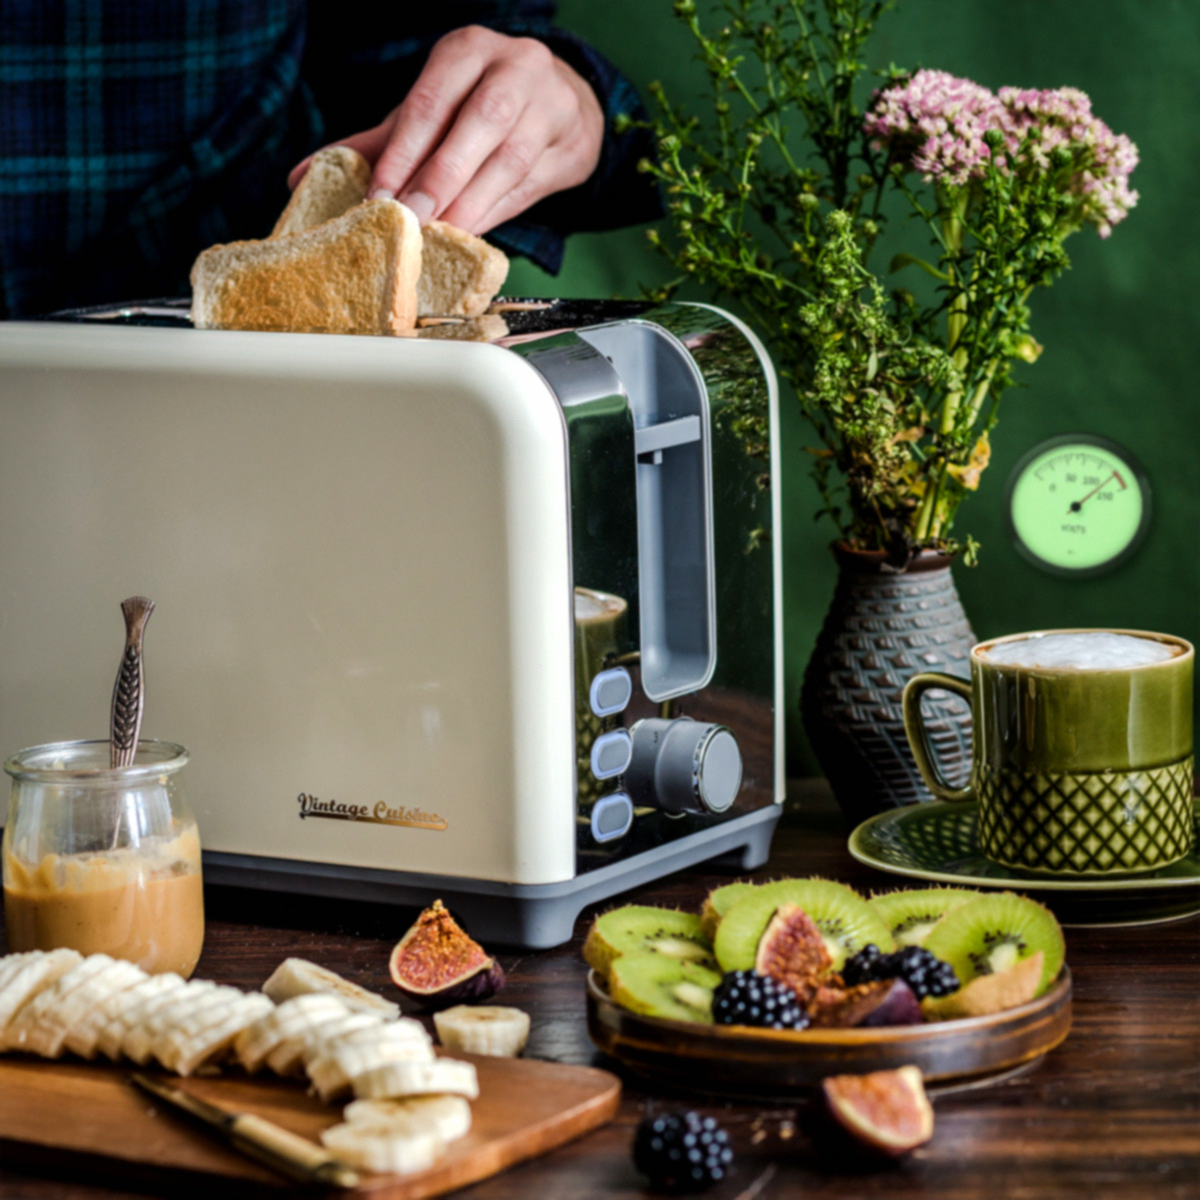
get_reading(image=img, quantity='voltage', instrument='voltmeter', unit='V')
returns 125 V
